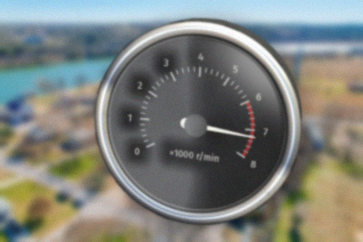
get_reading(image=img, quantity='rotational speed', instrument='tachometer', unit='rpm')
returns 7200 rpm
